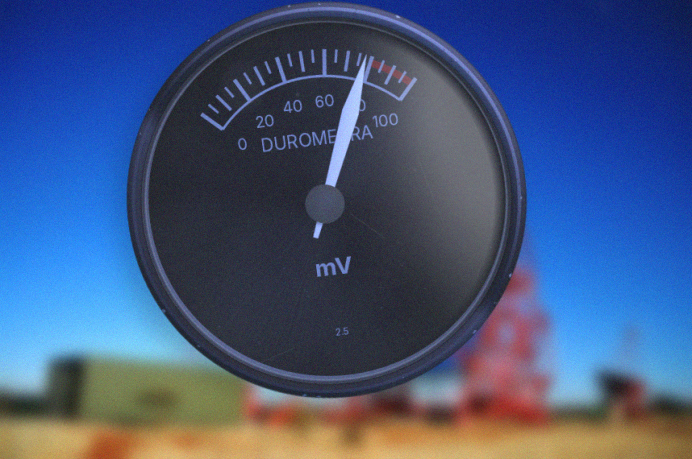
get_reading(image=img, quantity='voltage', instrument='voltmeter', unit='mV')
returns 77.5 mV
